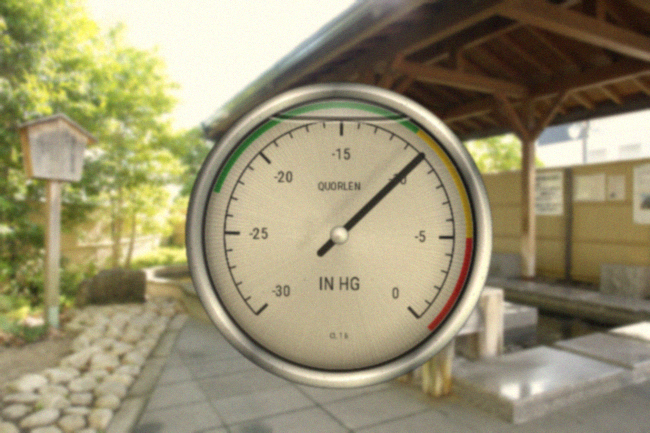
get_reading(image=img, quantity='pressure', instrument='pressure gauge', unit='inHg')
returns -10 inHg
